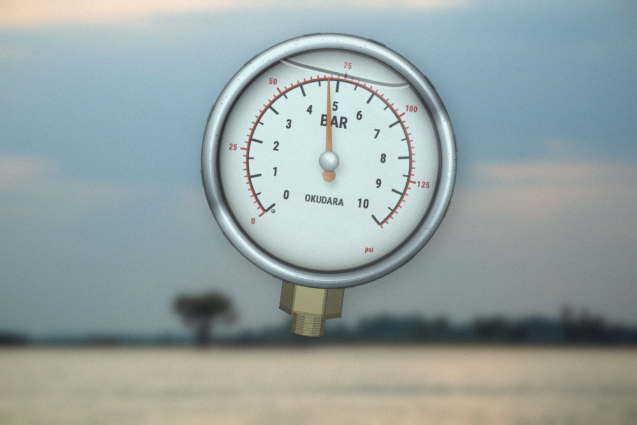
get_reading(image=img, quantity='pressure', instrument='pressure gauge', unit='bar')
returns 4.75 bar
